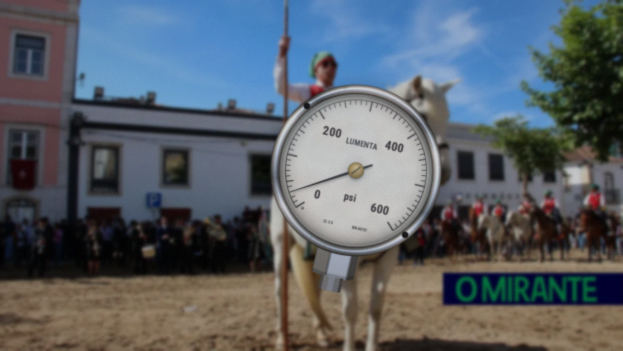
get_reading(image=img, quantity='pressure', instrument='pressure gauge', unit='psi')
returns 30 psi
